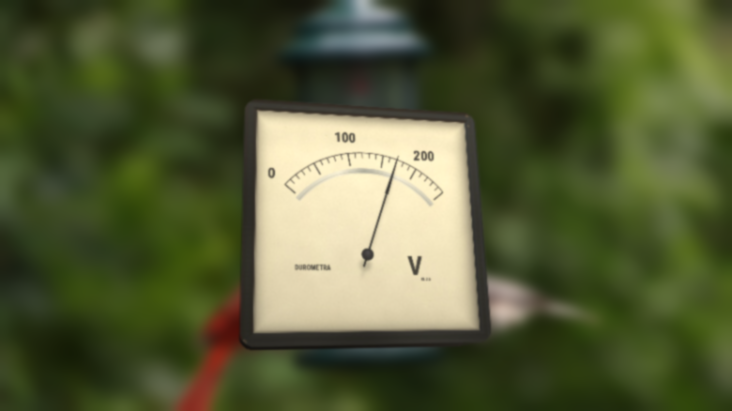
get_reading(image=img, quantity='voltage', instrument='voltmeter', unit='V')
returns 170 V
